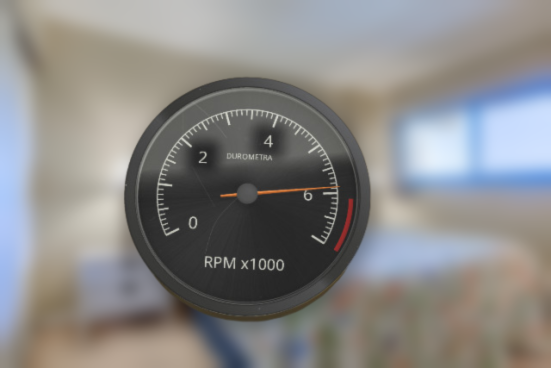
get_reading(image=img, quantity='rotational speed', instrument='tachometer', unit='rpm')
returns 5900 rpm
